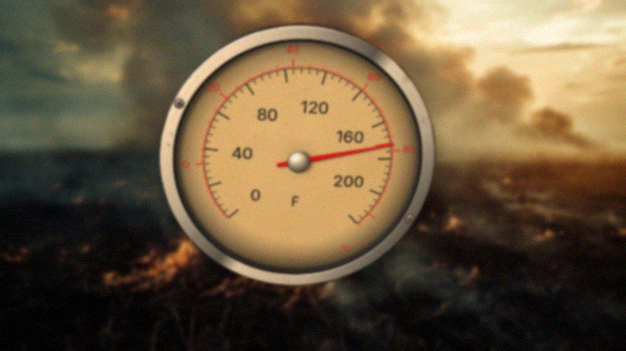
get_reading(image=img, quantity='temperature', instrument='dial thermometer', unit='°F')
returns 172 °F
